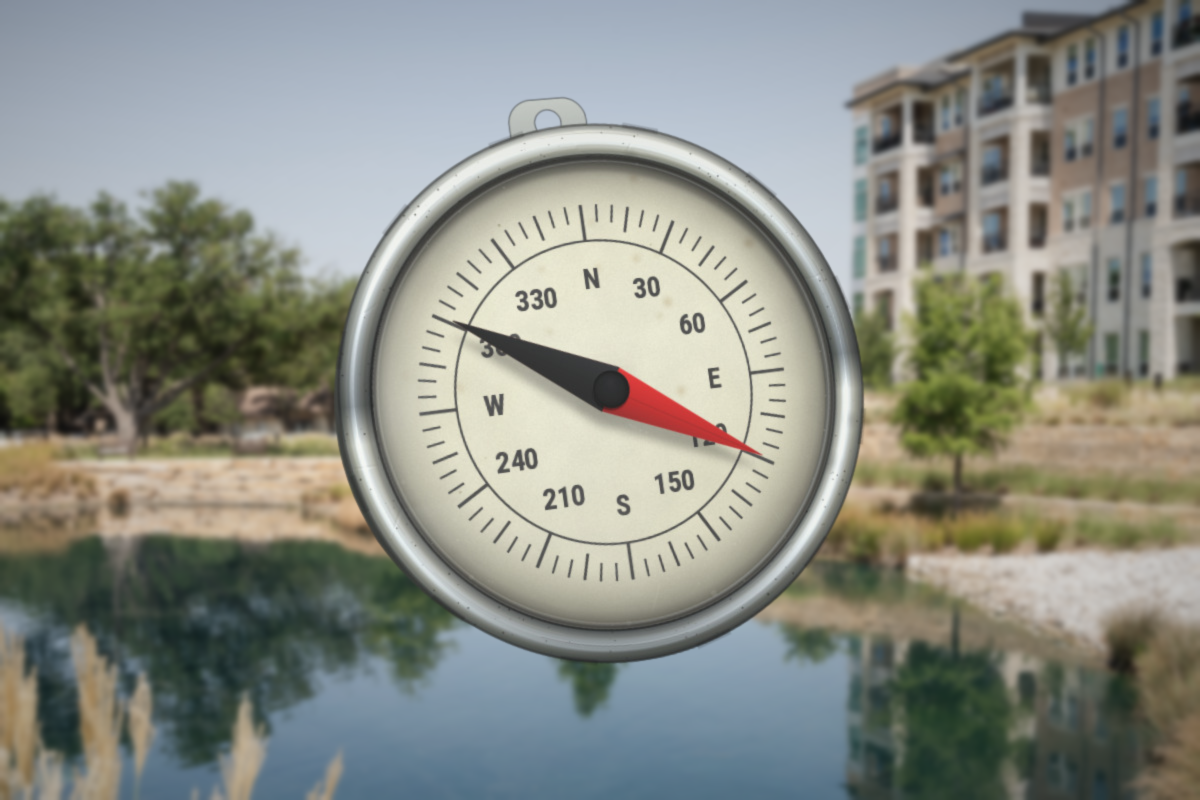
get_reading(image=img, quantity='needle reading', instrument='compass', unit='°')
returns 120 °
